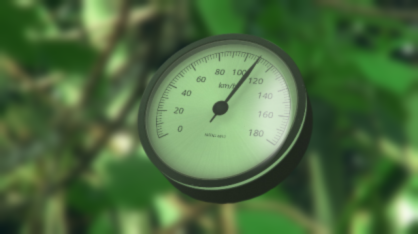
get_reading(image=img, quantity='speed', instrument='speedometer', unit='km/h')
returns 110 km/h
